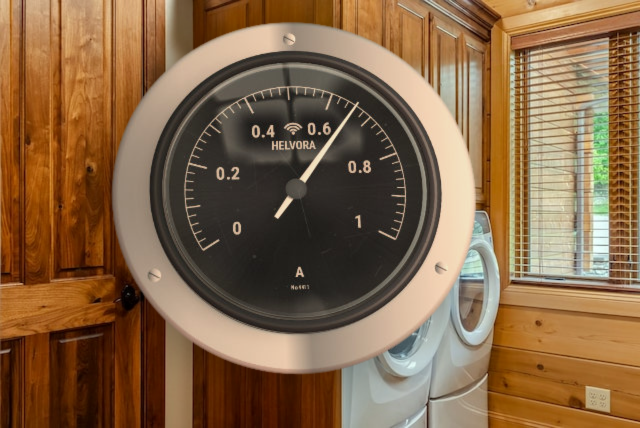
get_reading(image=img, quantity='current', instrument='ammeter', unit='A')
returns 0.66 A
